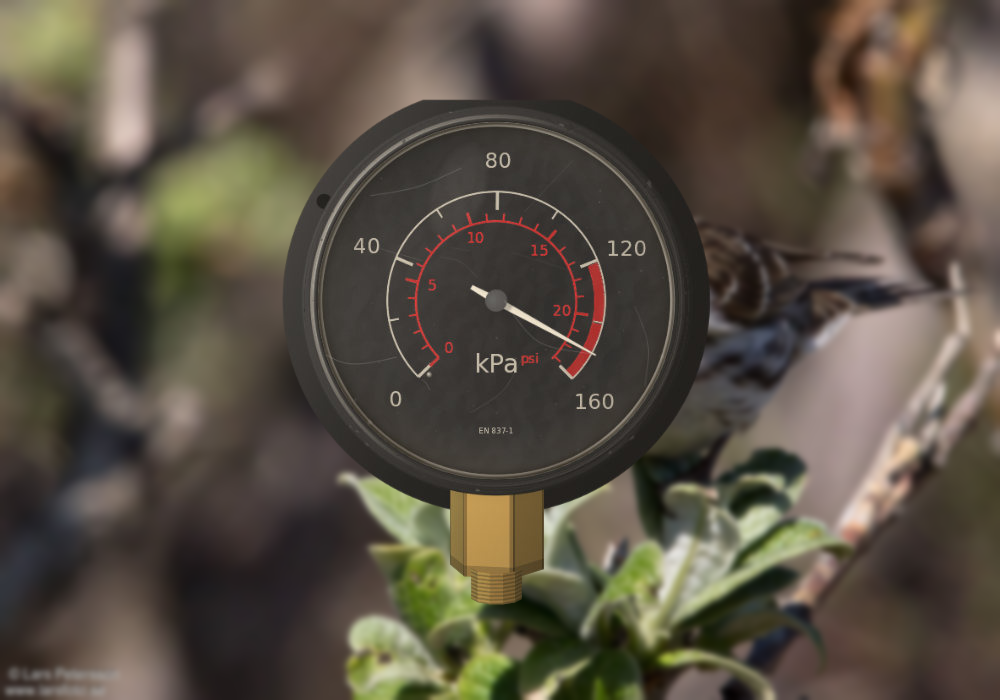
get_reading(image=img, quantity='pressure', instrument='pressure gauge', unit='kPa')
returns 150 kPa
